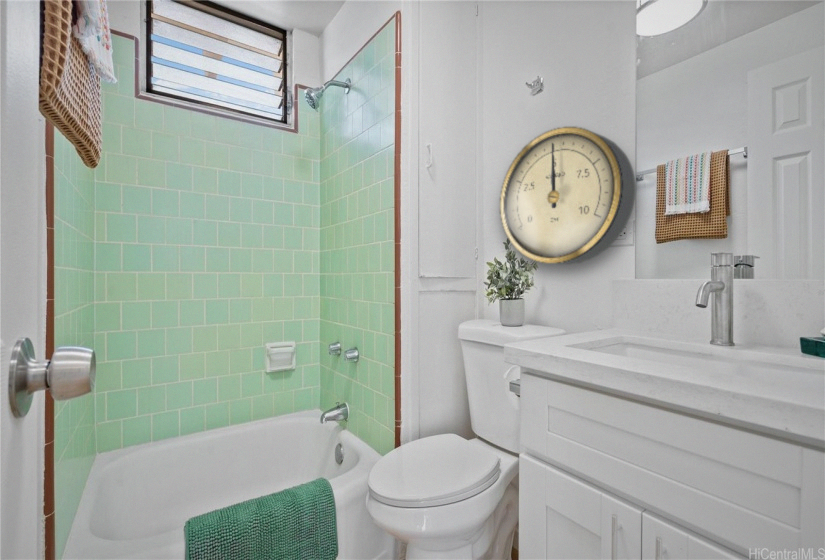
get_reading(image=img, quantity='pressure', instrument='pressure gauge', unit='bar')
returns 5 bar
